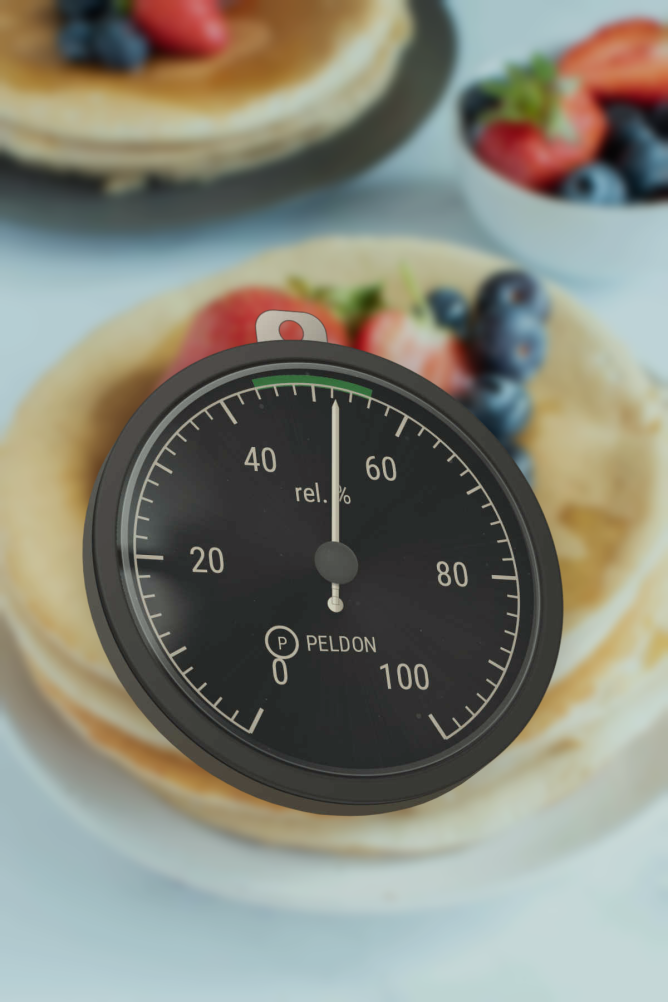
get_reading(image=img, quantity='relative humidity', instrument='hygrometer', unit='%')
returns 52 %
